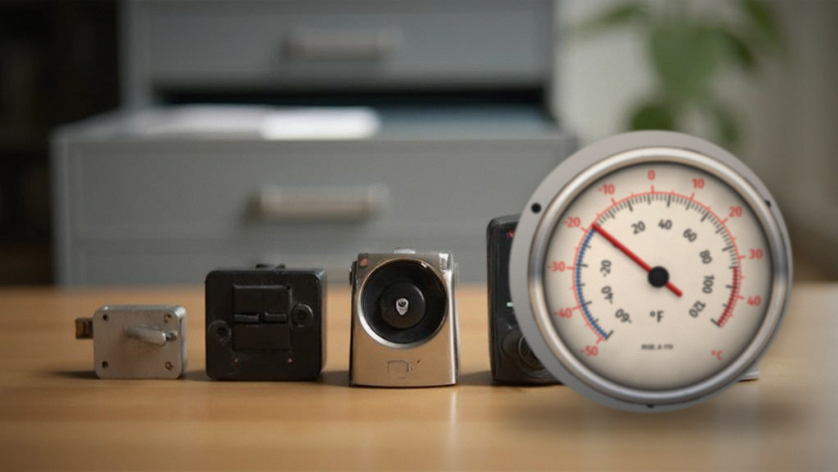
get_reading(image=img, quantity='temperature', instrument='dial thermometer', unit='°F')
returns 0 °F
